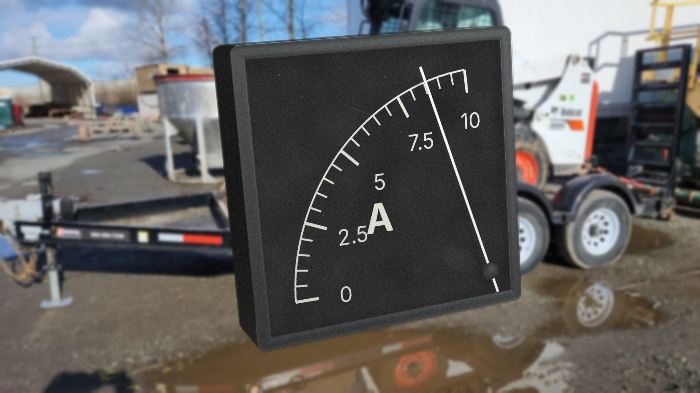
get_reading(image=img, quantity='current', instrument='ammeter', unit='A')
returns 8.5 A
